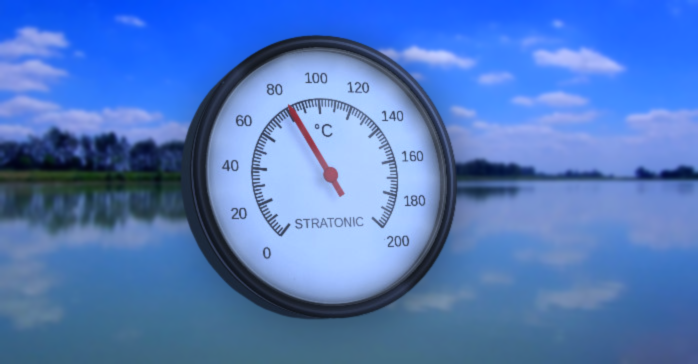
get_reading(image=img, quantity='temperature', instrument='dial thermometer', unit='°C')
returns 80 °C
